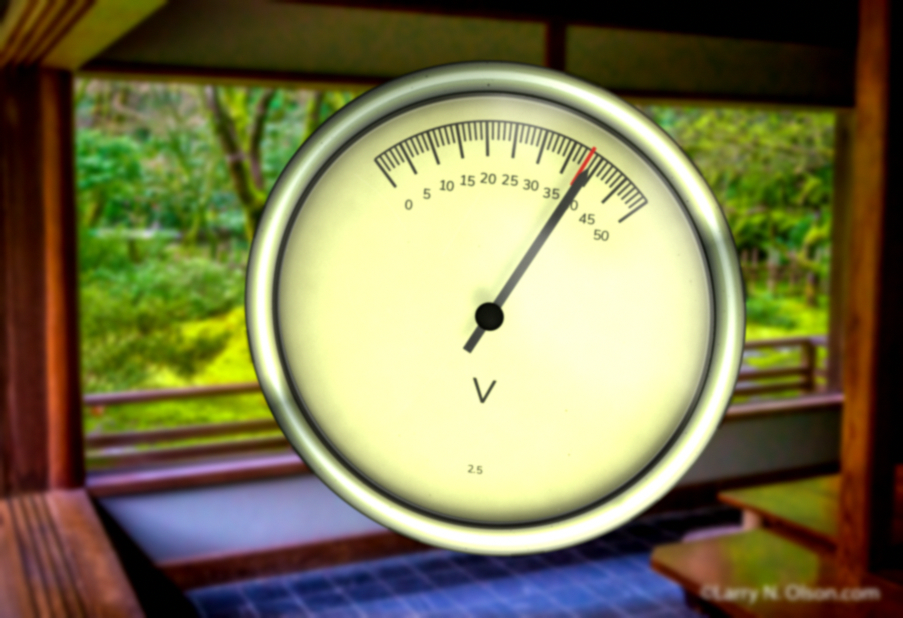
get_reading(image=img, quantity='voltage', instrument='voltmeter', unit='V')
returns 39 V
